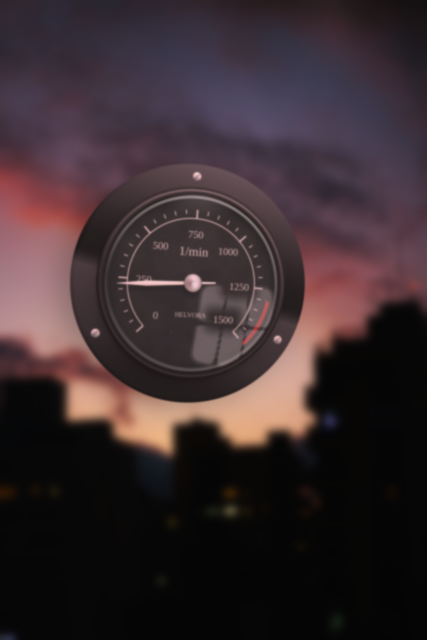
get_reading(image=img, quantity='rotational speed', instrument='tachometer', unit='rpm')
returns 225 rpm
